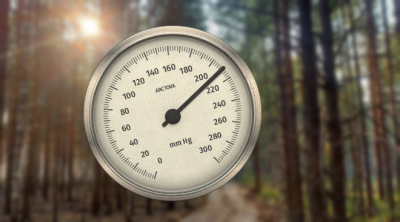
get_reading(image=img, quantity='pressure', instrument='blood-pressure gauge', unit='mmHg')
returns 210 mmHg
